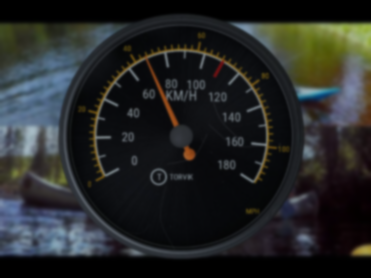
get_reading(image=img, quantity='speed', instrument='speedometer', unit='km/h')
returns 70 km/h
